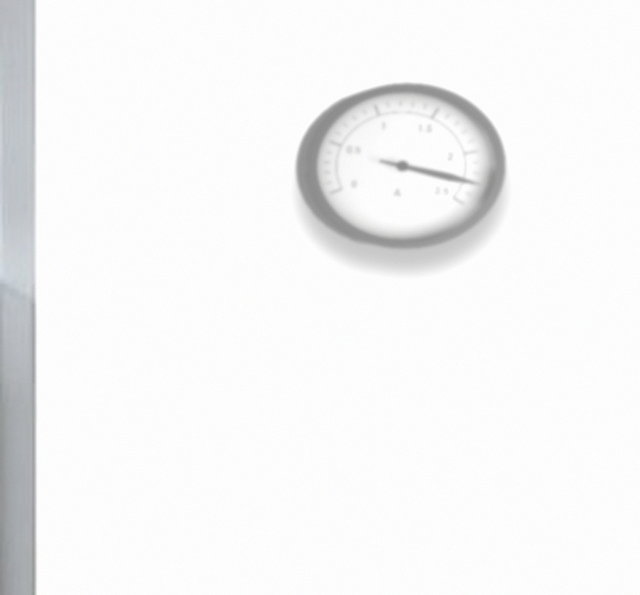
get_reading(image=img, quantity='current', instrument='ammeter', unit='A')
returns 2.3 A
